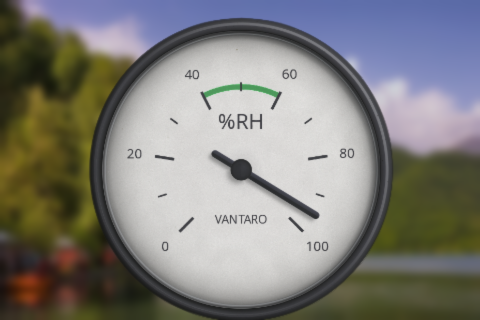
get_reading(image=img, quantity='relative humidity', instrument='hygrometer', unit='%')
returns 95 %
